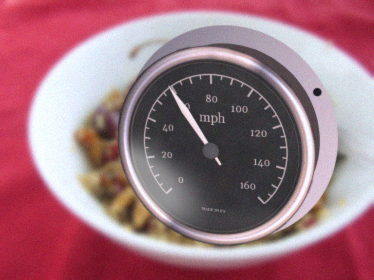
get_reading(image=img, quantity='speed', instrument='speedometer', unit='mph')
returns 60 mph
